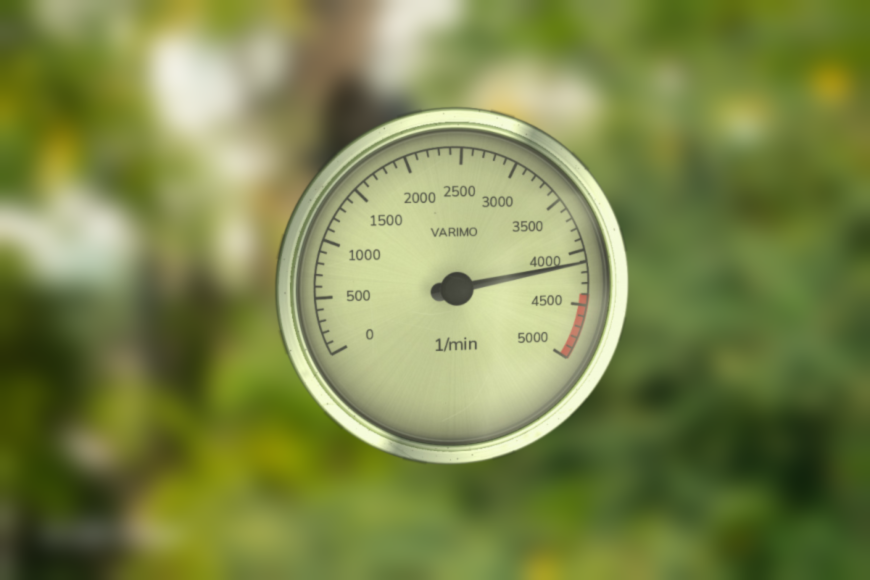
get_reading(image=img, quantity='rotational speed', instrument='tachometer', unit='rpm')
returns 4100 rpm
